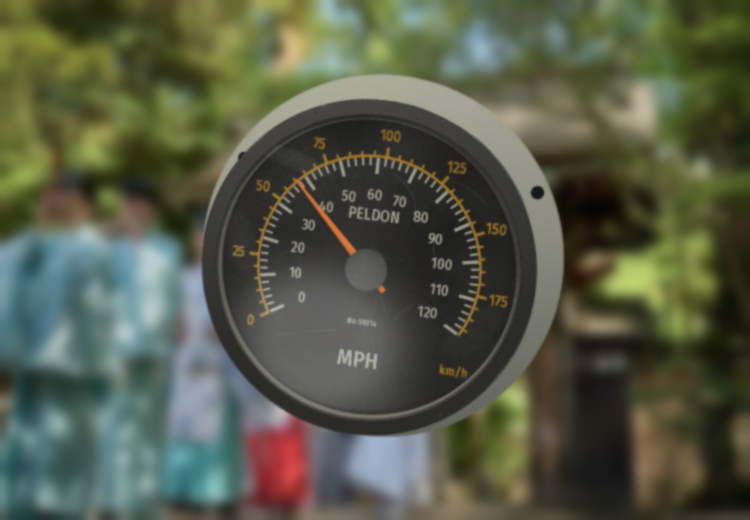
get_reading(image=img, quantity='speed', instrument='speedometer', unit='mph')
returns 38 mph
